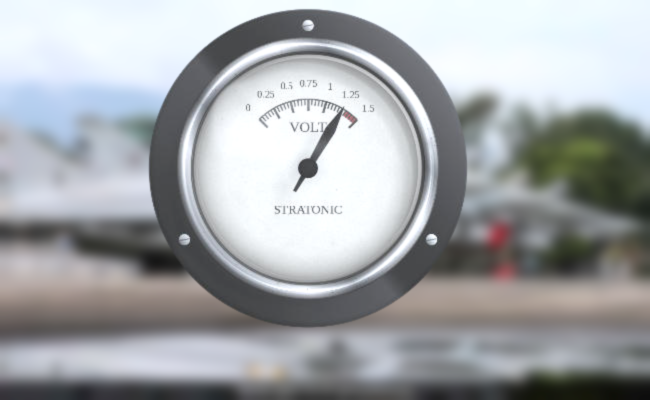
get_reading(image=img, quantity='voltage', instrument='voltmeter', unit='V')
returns 1.25 V
